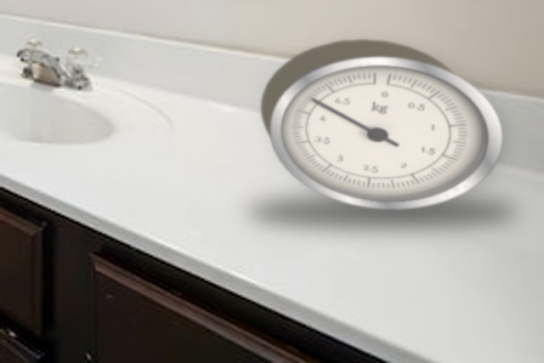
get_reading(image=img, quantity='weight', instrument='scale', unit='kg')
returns 4.25 kg
